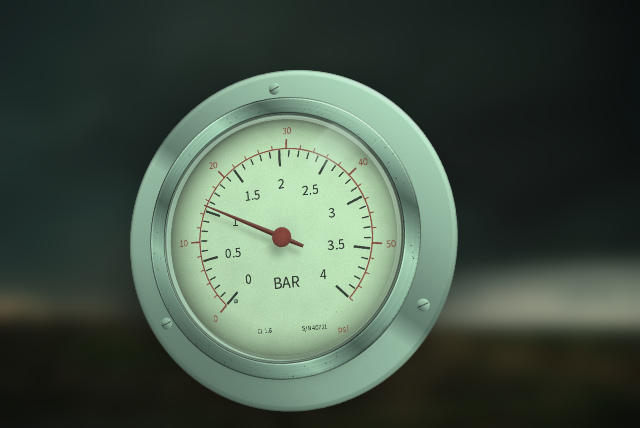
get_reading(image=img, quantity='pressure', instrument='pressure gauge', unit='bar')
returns 1.05 bar
